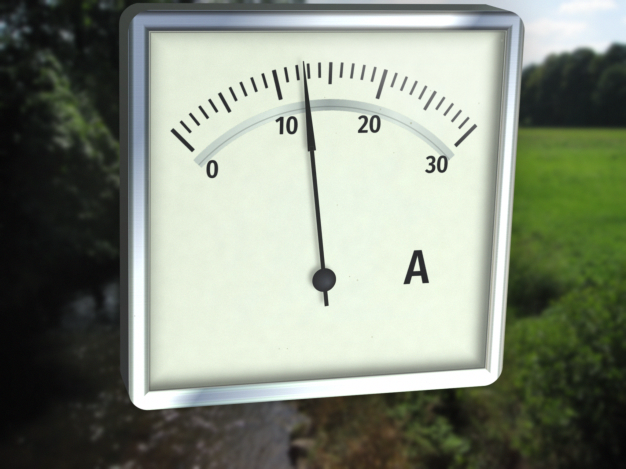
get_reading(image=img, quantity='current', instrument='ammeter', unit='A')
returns 12.5 A
